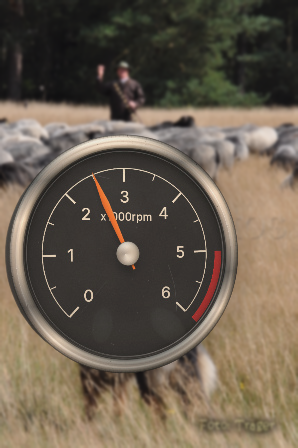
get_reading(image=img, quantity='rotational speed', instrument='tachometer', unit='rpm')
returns 2500 rpm
